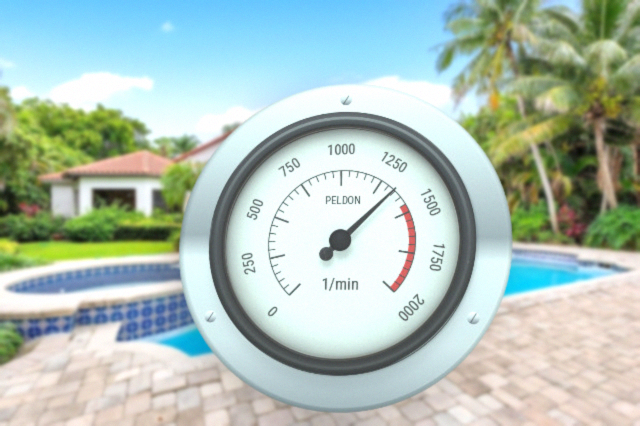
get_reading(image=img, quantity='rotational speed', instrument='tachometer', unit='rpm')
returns 1350 rpm
